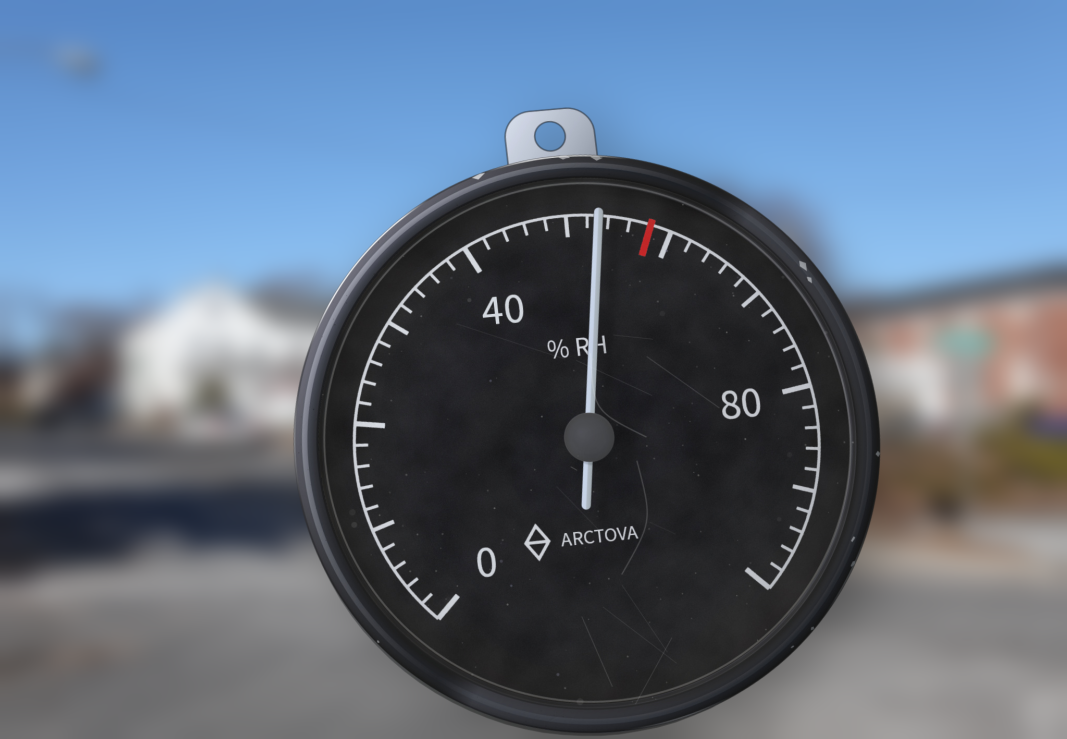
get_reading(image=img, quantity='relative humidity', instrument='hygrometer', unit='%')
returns 53 %
